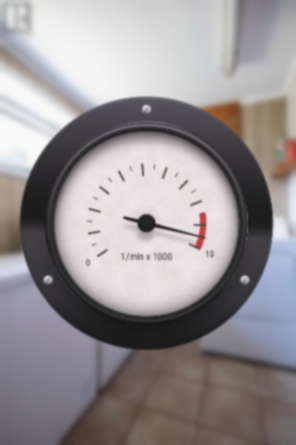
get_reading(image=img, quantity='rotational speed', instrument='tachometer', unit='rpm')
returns 9500 rpm
